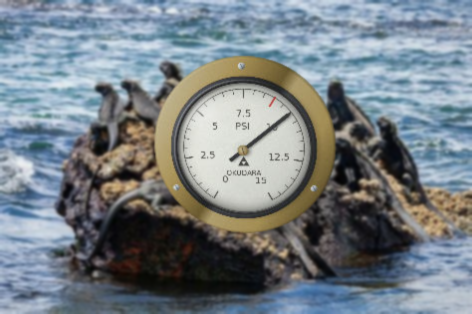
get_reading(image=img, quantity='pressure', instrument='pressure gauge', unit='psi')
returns 10 psi
